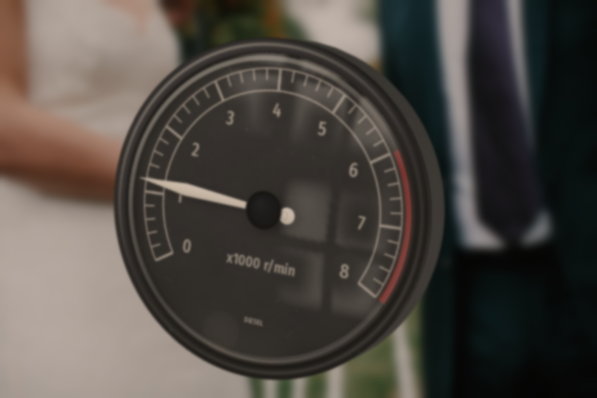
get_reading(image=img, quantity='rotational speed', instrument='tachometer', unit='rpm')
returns 1200 rpm
